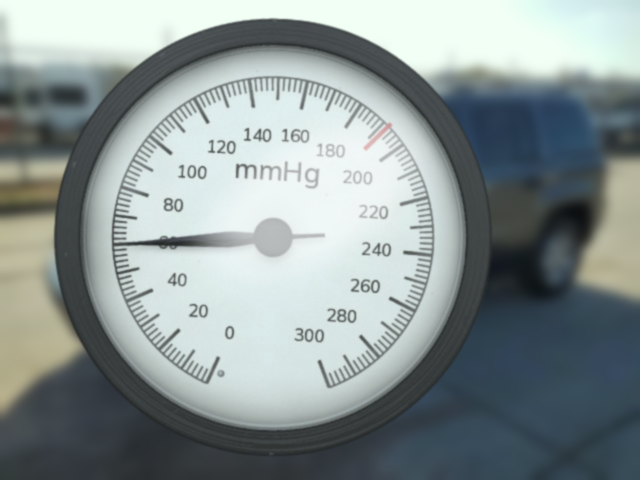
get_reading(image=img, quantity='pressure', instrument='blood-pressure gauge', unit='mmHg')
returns 60 mmHg
